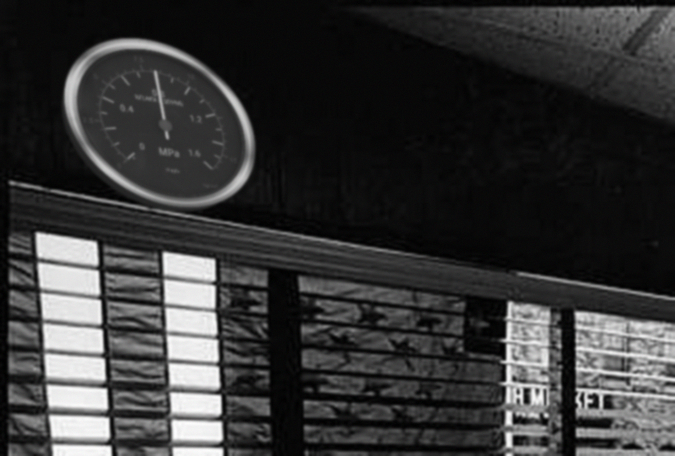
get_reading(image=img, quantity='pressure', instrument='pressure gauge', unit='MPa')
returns 0.8 MPa
